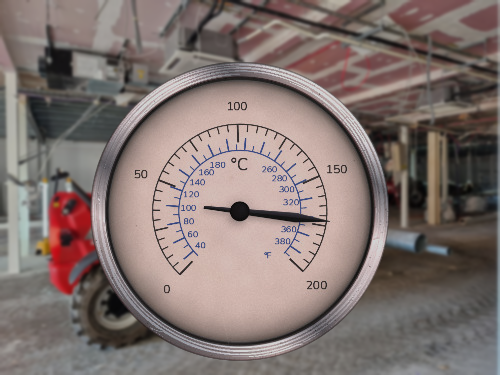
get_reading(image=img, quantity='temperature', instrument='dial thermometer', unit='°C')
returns 172.5 °C
